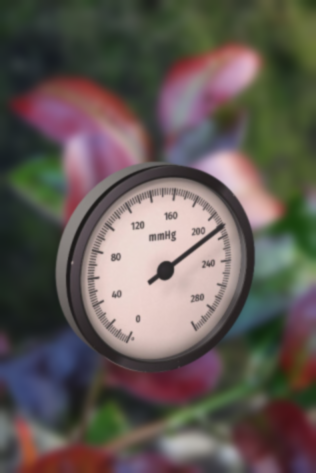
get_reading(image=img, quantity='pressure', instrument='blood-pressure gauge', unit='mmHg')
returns 210 mmHg
